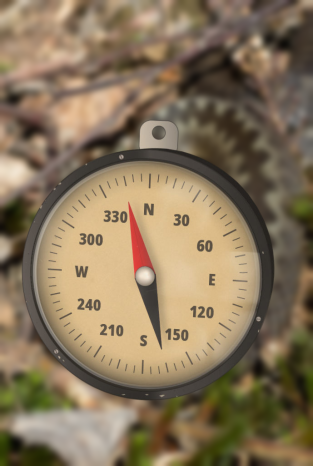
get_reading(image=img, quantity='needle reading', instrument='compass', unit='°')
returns 345 °
